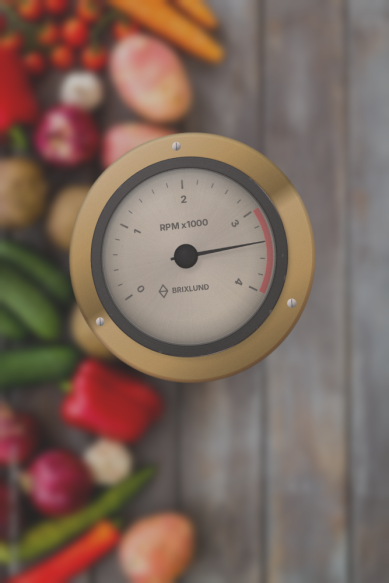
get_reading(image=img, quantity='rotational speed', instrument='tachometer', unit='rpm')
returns 3400 rpm
